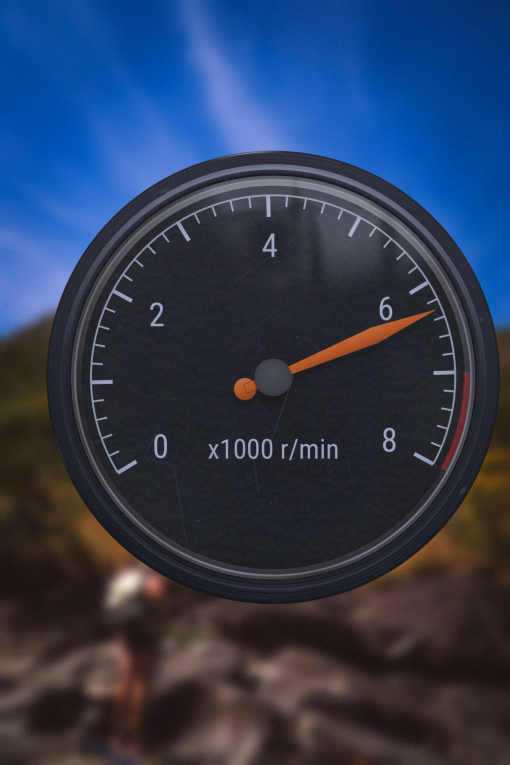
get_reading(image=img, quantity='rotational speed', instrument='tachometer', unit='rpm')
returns 6300 rpm
